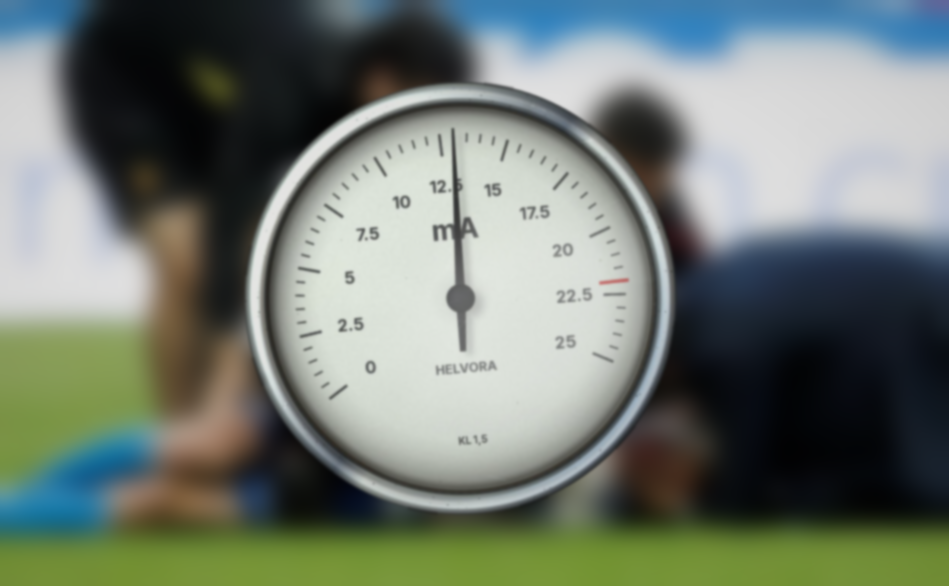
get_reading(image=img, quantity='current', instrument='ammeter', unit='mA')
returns 13 mA
